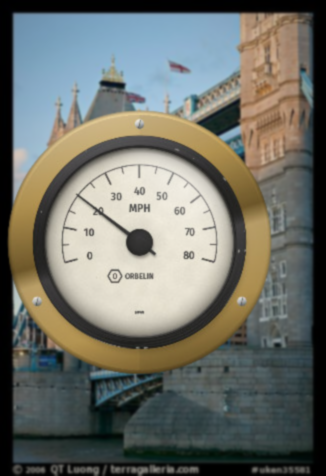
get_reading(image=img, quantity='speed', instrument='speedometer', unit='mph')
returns 20 mph
